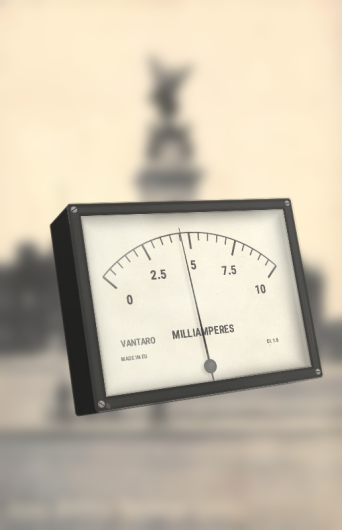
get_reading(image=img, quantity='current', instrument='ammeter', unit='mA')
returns 4.5 mA
